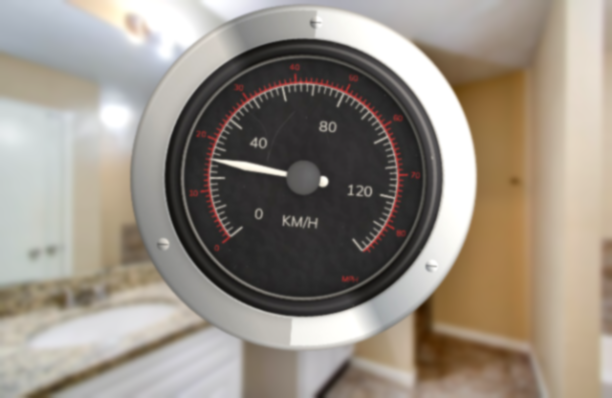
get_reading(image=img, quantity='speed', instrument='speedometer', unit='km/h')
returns 26 km/h
